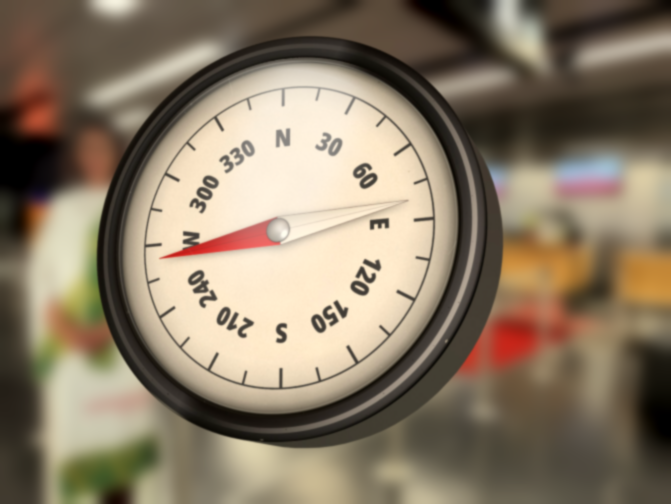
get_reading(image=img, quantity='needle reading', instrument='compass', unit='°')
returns 262.5 °
